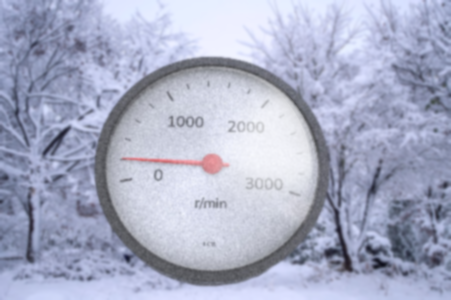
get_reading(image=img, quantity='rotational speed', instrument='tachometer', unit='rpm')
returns 200 rpm
